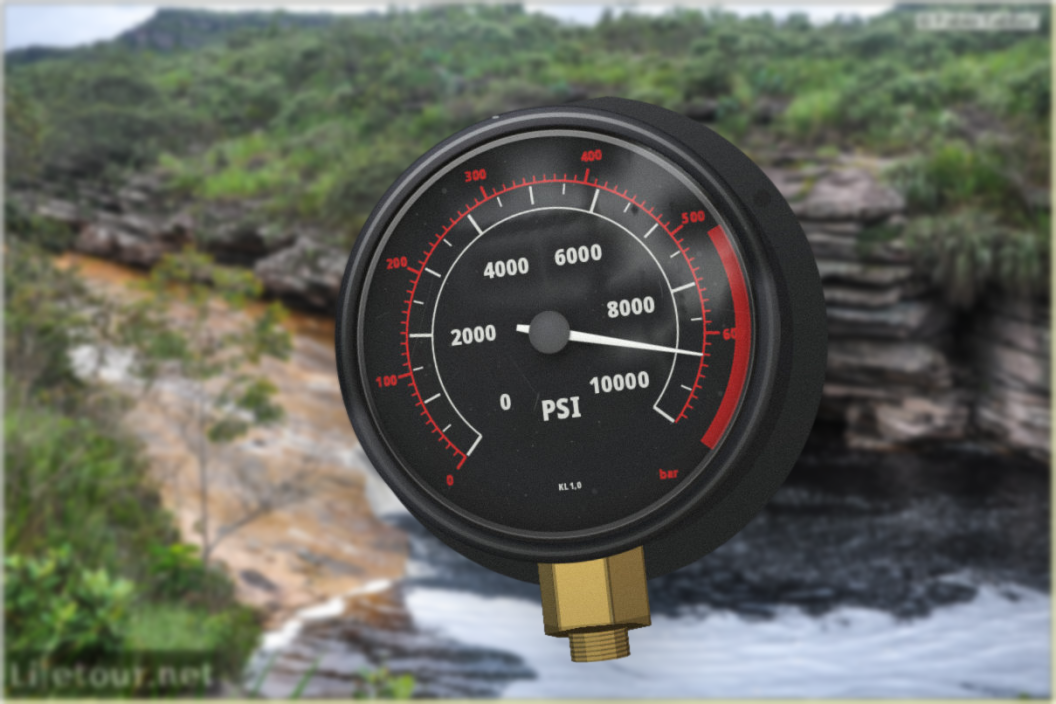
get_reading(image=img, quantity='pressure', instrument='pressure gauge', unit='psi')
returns 9000 psi
